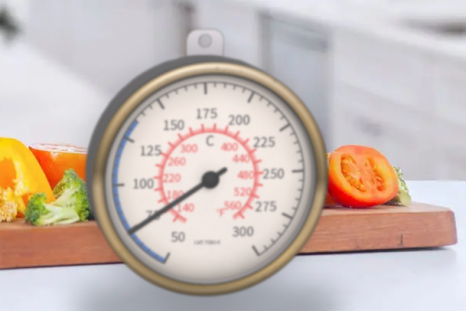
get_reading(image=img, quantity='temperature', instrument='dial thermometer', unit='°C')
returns 75 °C
